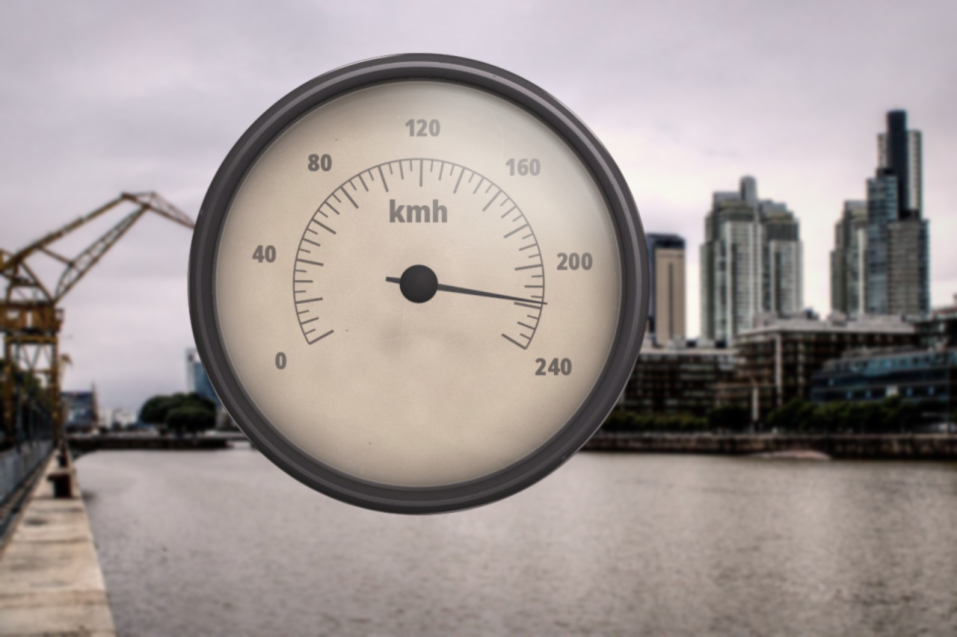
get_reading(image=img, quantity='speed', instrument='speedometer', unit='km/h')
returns 217.5 km/h
